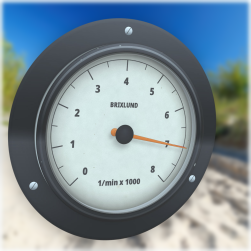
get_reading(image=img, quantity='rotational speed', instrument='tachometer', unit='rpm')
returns 7000 rpm
